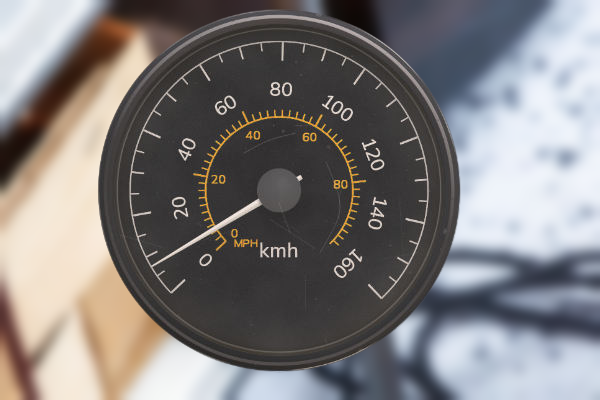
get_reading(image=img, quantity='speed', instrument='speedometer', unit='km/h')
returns 7.5 km/h
